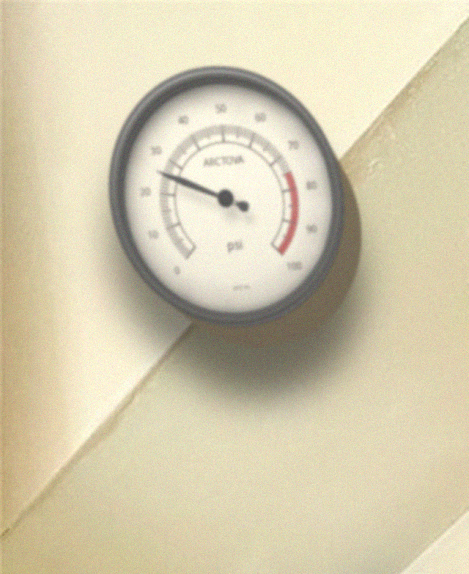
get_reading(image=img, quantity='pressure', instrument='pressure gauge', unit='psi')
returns 25 psi
